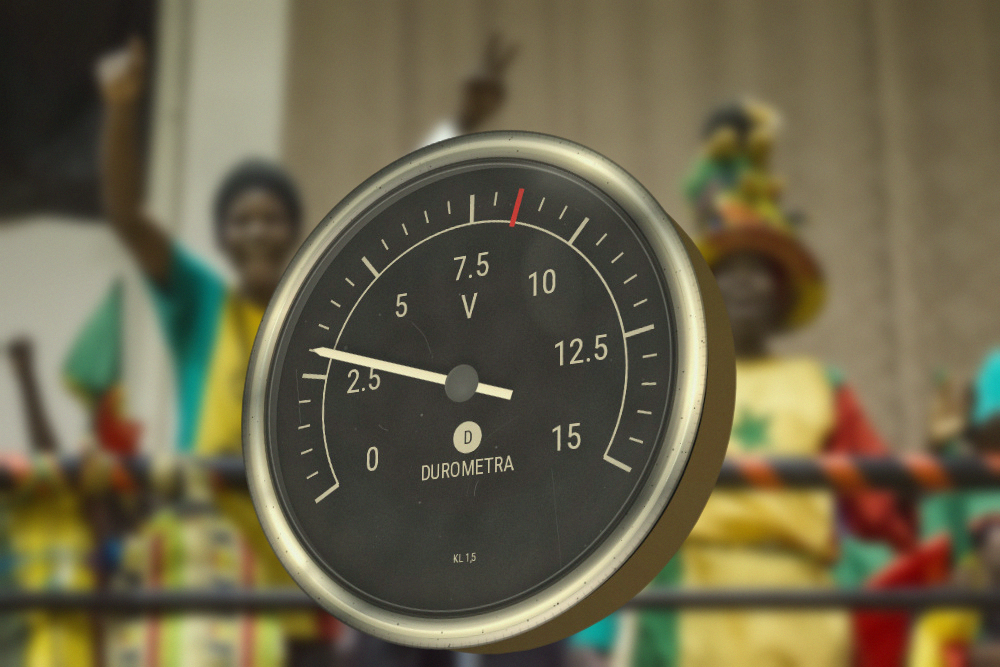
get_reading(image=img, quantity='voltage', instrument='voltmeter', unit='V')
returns 3 V
